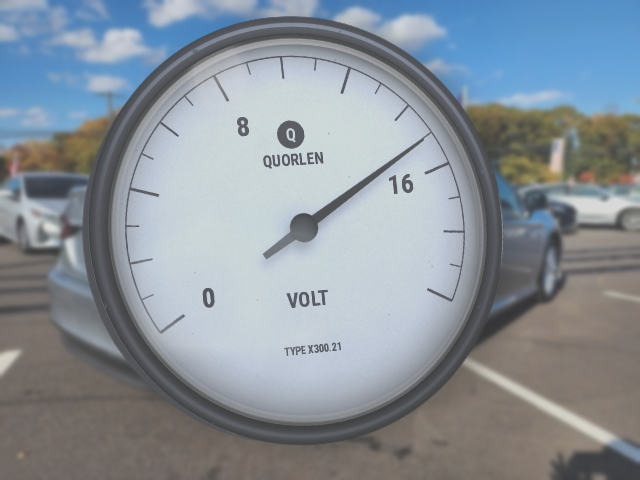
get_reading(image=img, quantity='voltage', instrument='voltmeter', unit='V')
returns 15 V
